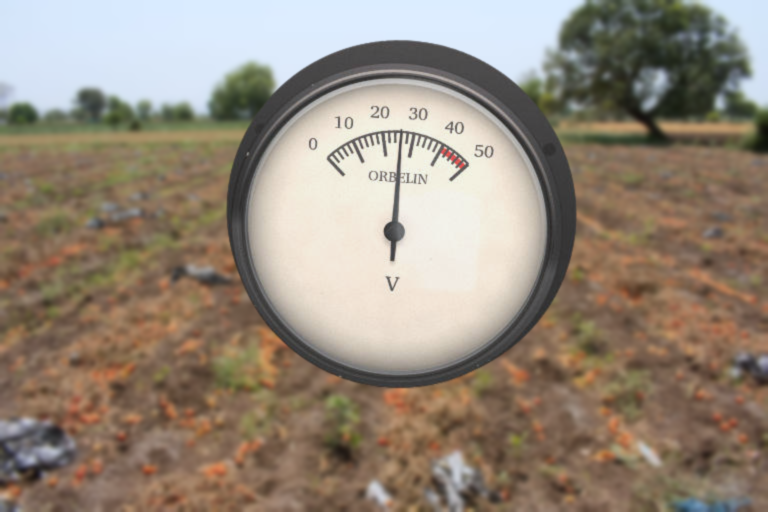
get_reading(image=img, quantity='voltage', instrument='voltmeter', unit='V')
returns 26 V
